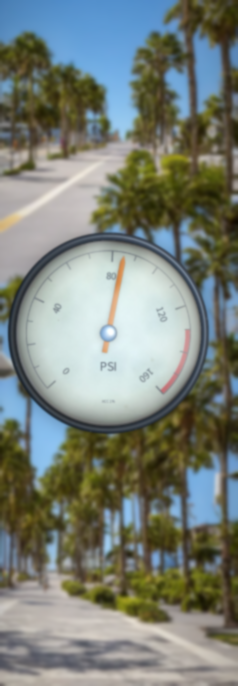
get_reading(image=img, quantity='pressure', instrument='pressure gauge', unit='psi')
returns 85 psi
